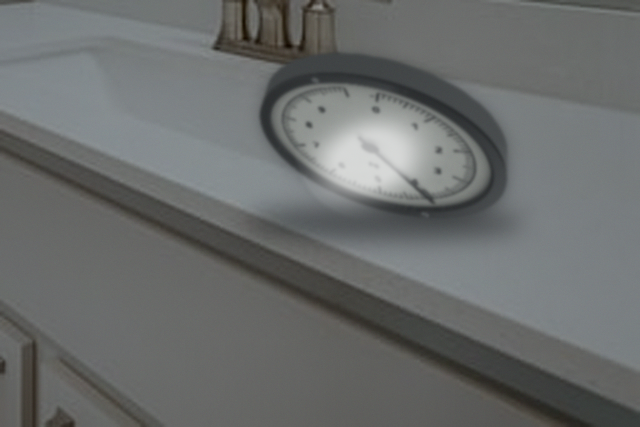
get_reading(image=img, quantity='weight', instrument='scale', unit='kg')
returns 4 kg
